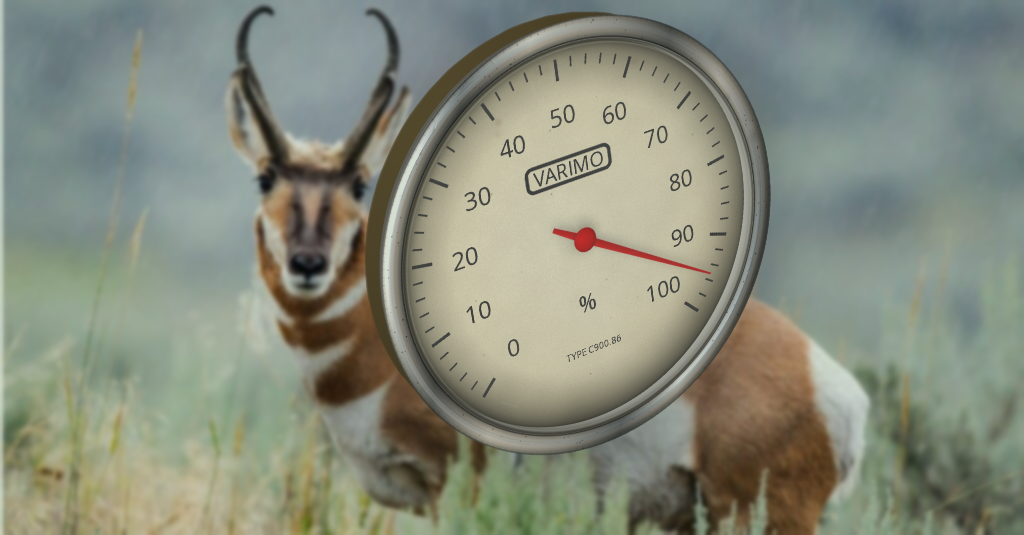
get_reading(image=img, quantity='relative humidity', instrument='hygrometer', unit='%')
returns 95 %
